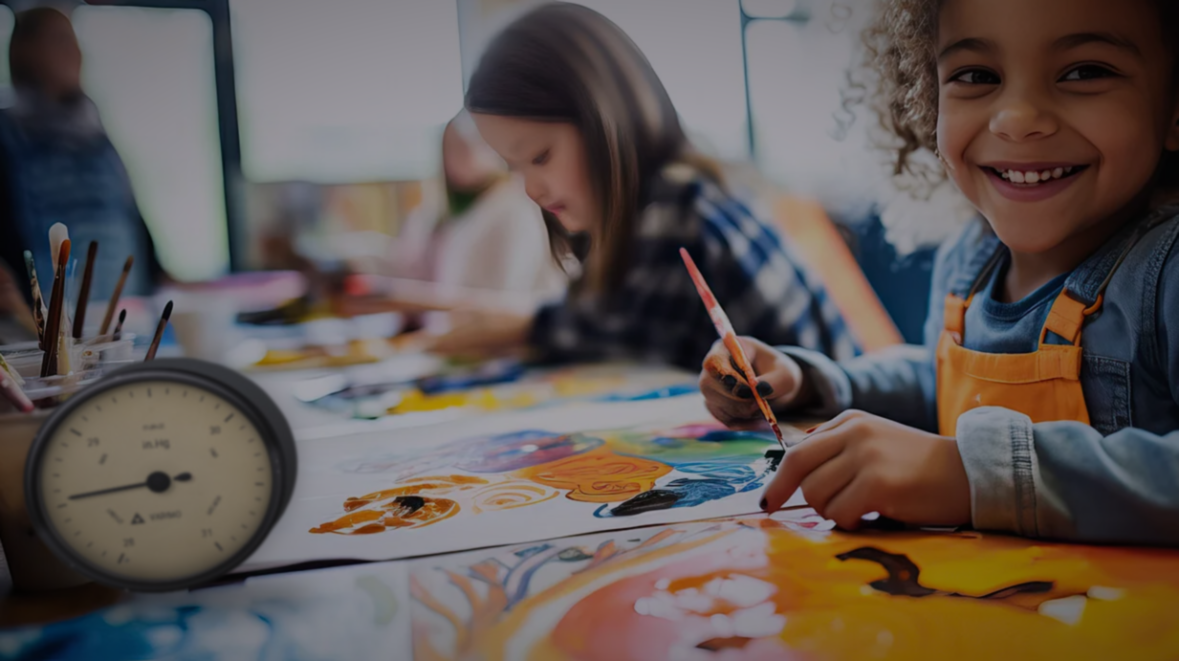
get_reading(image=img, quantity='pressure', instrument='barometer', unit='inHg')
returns 28.55 inHg
